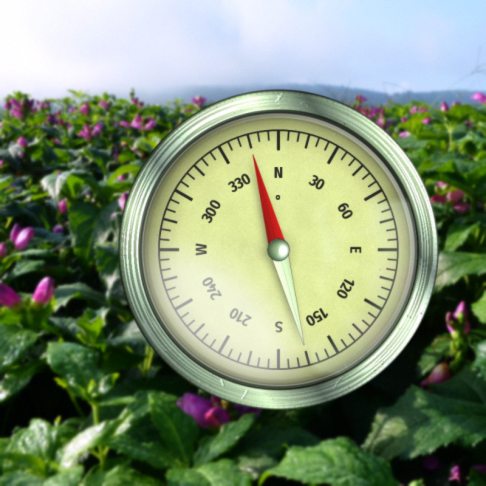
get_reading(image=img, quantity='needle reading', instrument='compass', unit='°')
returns 345 °
